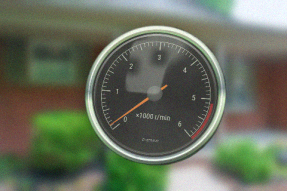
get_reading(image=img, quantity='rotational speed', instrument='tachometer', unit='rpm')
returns 100 rpm
